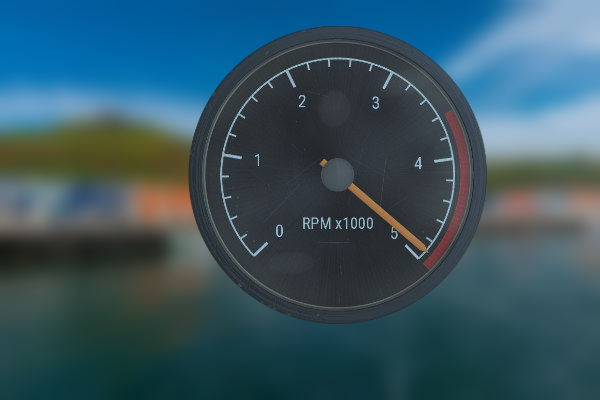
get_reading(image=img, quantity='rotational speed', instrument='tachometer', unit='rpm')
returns 4900 rpm
